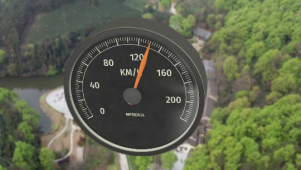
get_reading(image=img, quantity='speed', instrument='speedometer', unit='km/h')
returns 130 km/h
